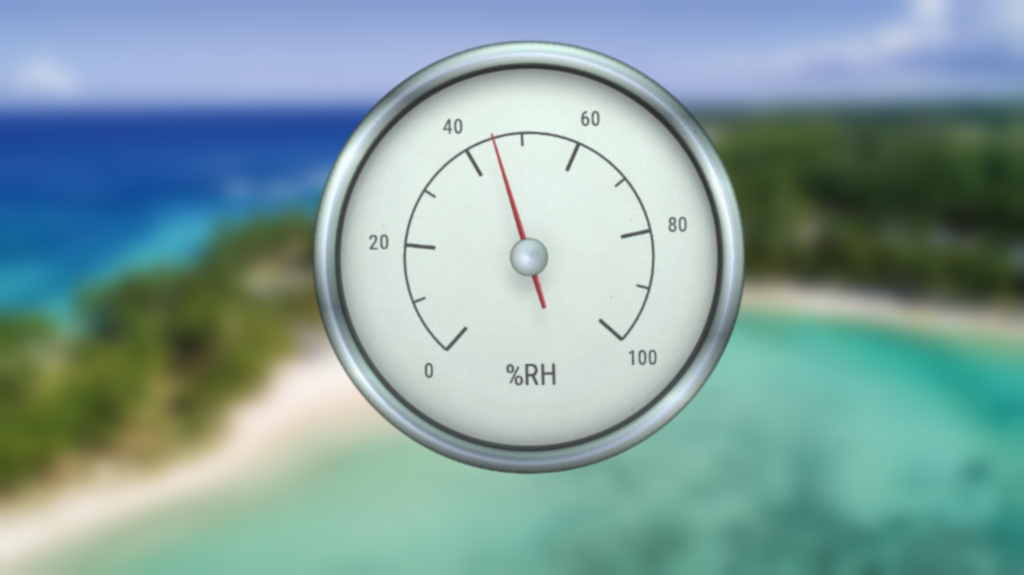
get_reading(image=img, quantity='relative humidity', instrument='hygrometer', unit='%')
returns 45 %
